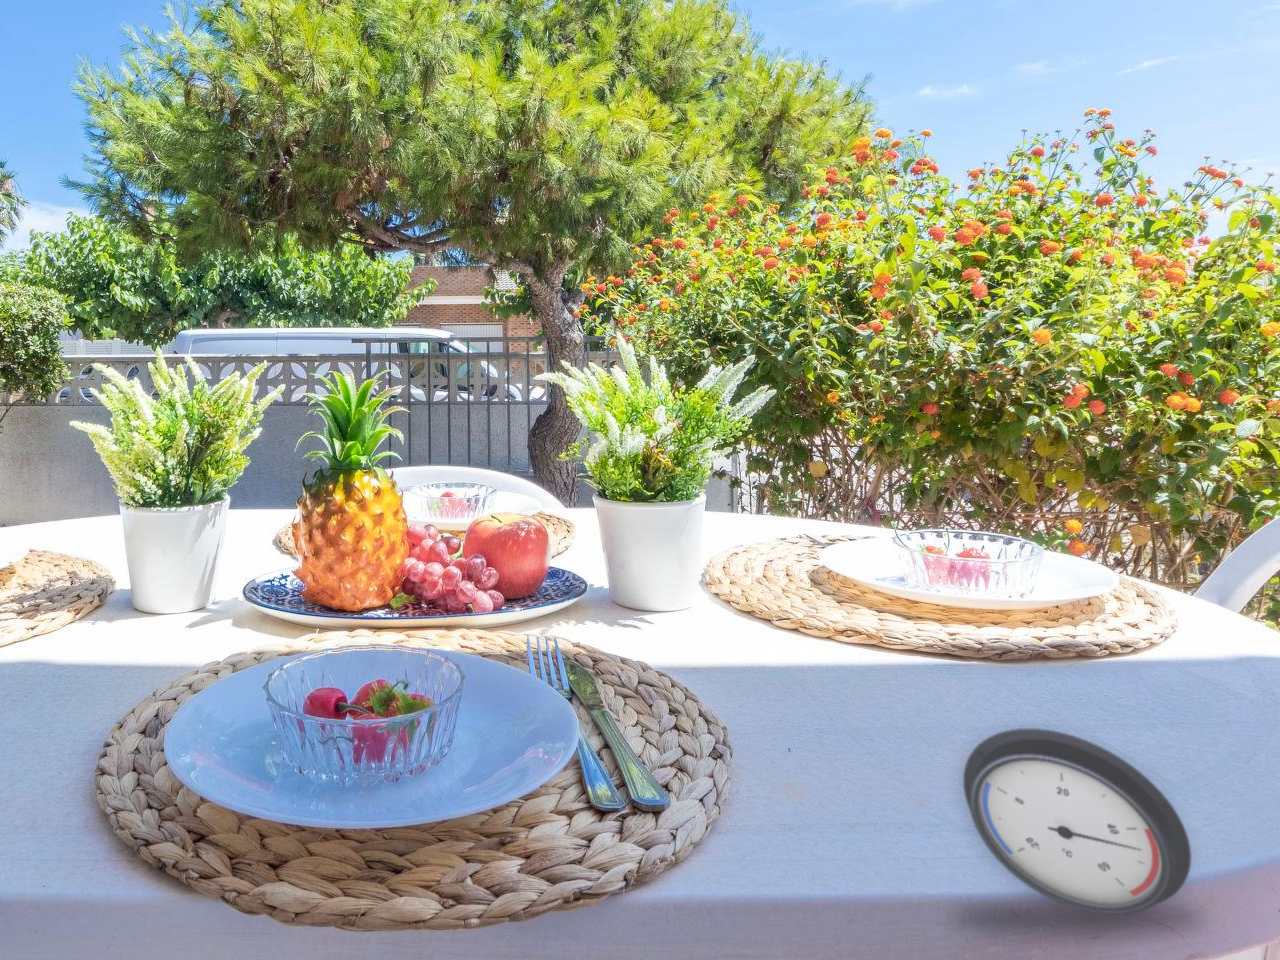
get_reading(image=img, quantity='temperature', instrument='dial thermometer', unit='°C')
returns 45 °C
